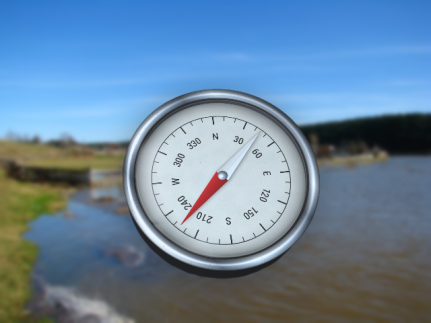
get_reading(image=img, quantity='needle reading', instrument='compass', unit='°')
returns 225 °
